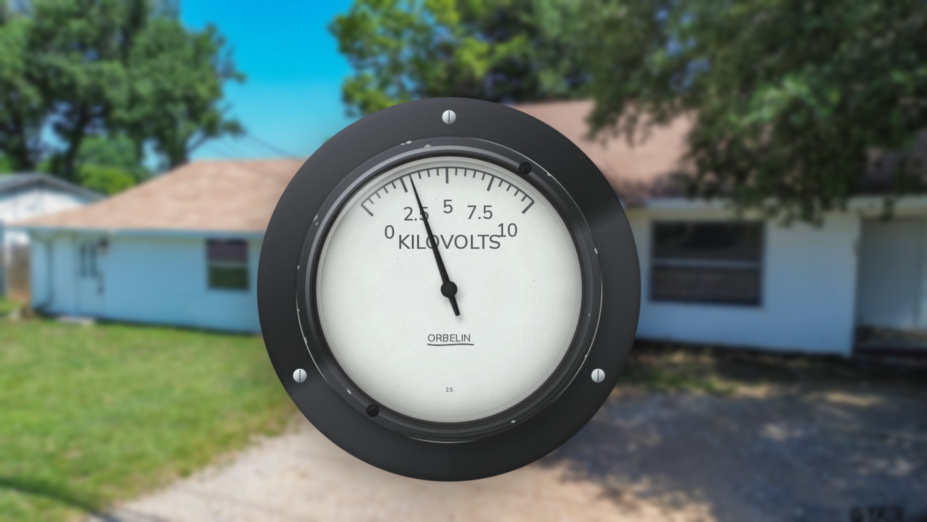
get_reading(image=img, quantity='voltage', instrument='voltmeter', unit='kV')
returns 3 kV
